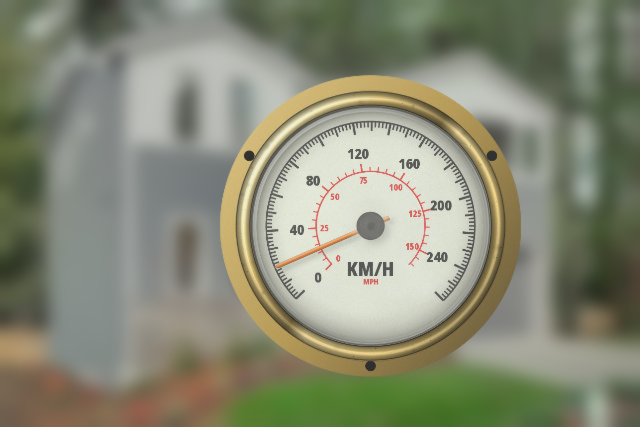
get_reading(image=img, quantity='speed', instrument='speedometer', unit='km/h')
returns 20 km/h
